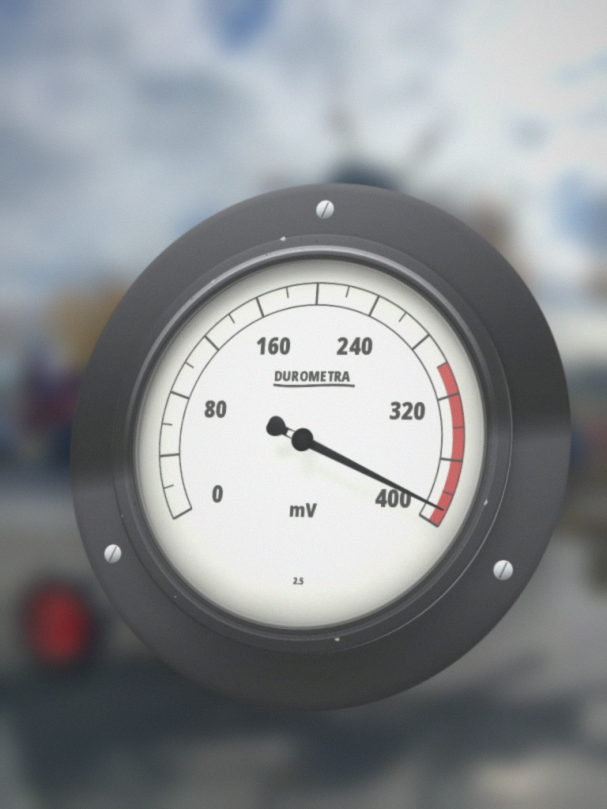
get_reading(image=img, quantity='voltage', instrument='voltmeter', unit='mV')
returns 390 mV
